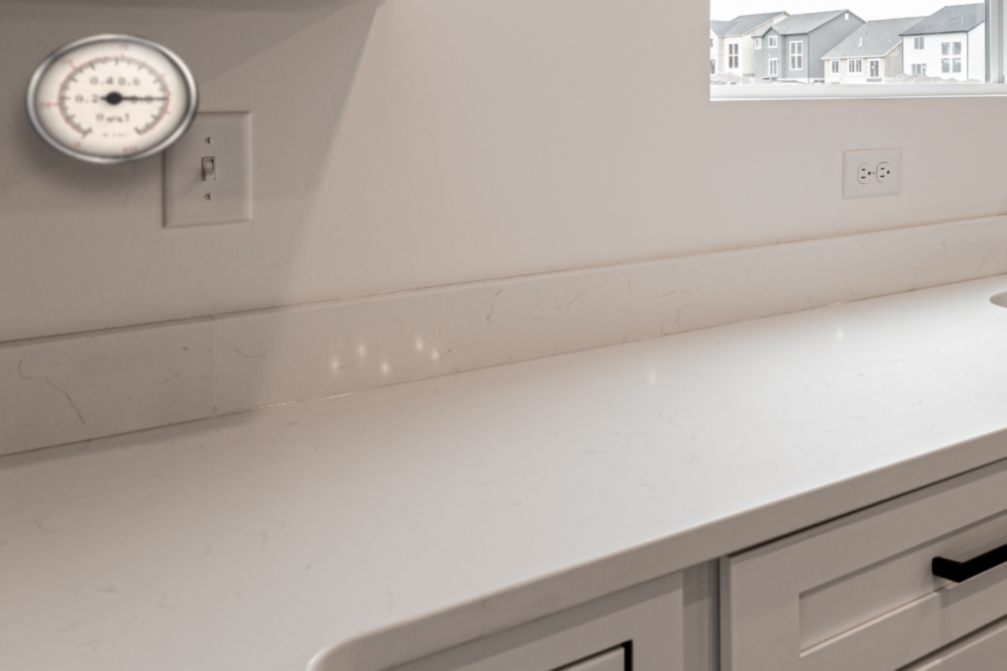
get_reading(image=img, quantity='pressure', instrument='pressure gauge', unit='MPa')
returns 0.8 MPa
